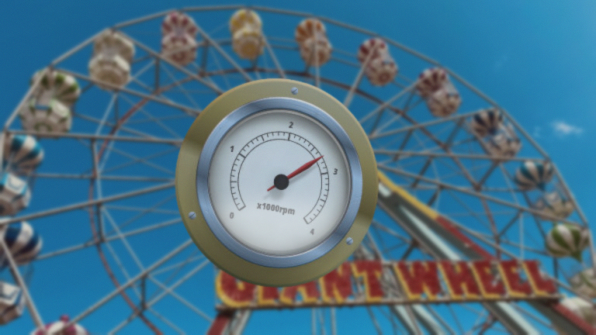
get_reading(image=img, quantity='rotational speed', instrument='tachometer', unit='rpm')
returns 2700 rpm
